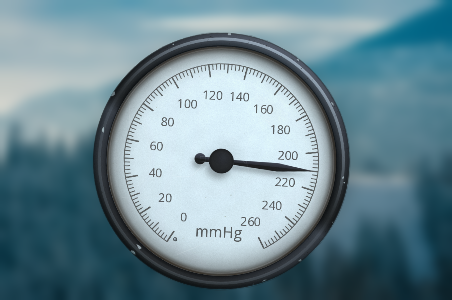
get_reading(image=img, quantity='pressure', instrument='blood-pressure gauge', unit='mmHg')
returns 210 mmHg
